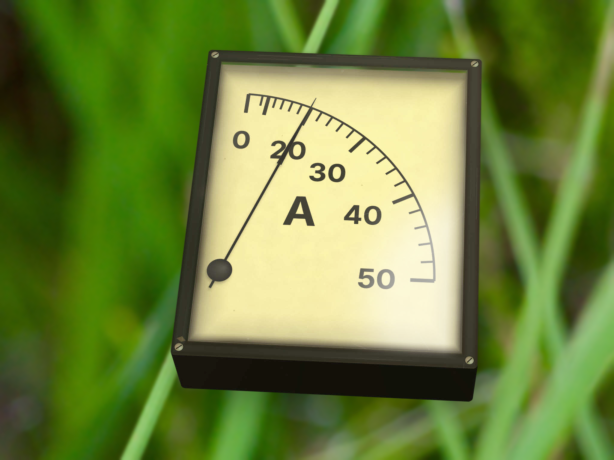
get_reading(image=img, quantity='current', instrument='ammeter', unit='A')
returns 20 A
